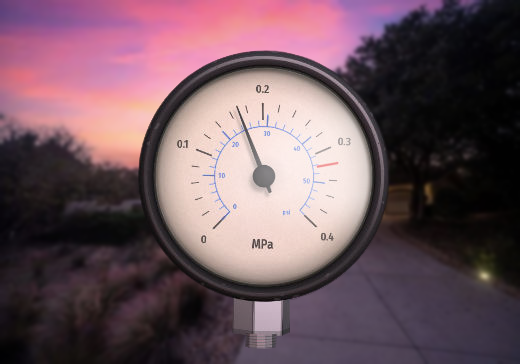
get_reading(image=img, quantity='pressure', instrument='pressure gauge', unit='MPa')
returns 0.17 MPa
